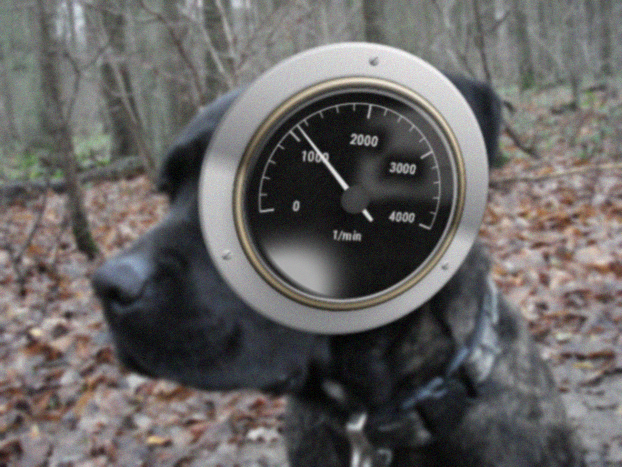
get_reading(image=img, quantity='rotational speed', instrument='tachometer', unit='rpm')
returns 1100 rpm
